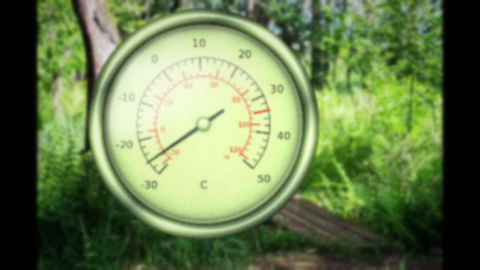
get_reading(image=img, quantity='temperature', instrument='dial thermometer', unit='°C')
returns -26 °C
